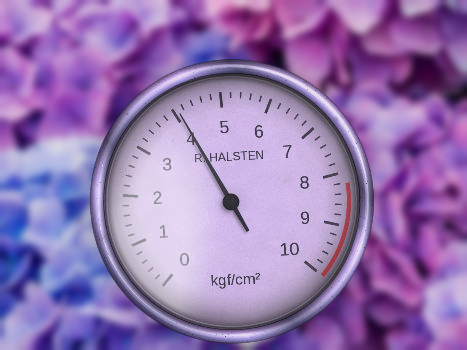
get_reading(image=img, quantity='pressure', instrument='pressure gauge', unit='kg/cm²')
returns 4.1 kg/cm²
